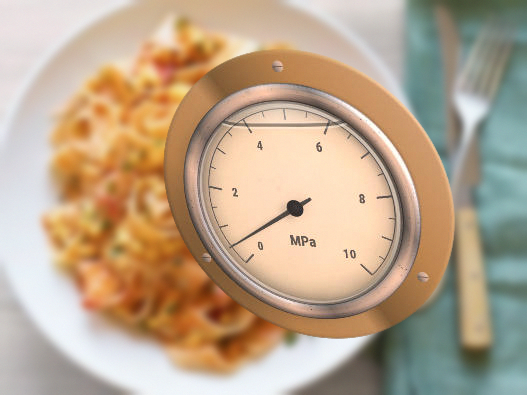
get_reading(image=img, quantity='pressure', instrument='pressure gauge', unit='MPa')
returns 0.5 MPa
